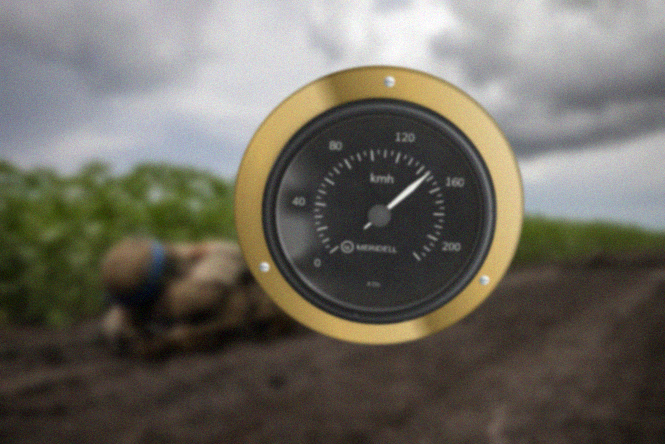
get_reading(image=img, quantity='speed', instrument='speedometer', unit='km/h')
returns 145 km/h
